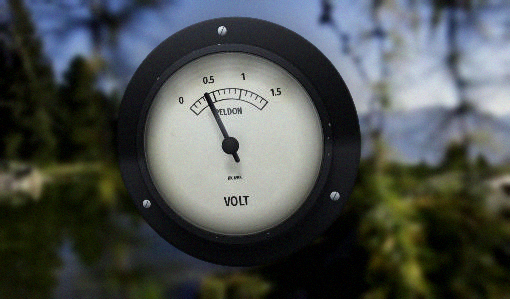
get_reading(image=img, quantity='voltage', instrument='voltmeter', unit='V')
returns 0.4 V
